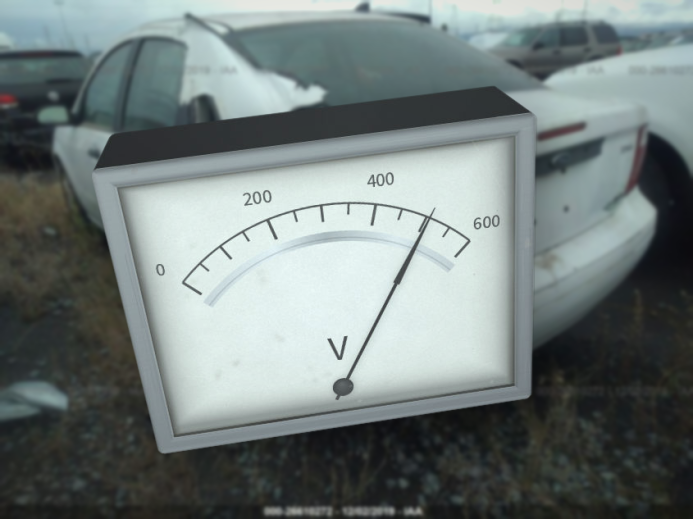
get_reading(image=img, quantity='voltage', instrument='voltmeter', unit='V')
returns 500 V
